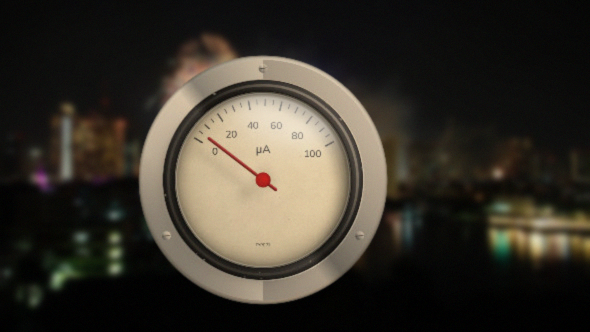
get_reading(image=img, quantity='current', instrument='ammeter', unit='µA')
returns 5 µA
